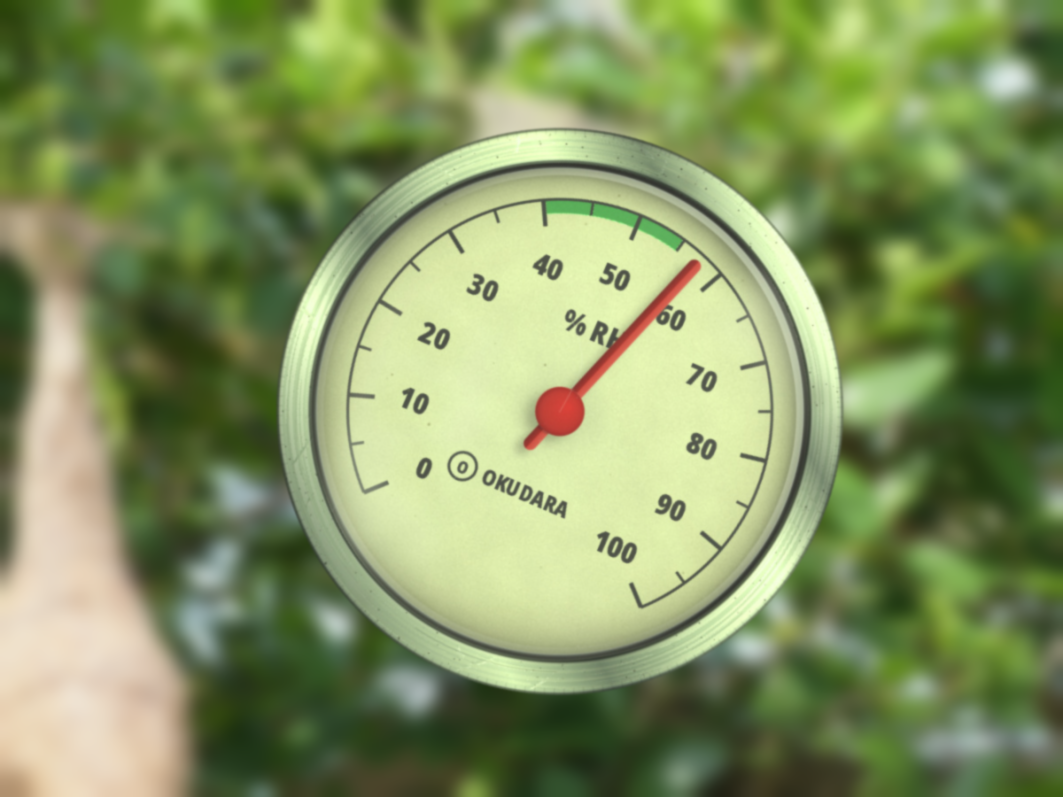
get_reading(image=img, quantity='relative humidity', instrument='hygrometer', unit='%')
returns 57.5 %
